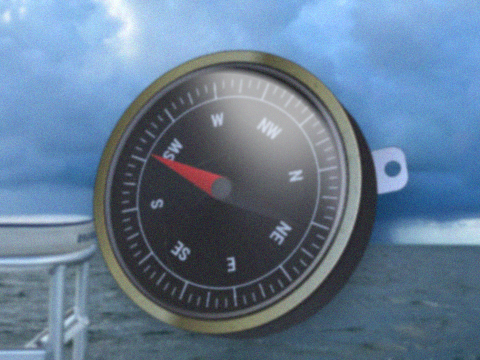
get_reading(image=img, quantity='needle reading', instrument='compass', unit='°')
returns 215 °
